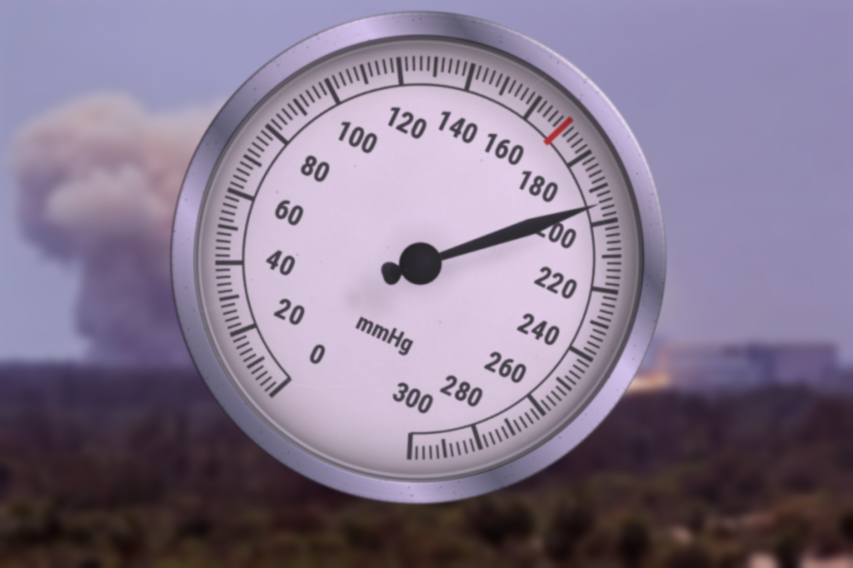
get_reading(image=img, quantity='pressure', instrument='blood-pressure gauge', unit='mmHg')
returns 194 mmHg
